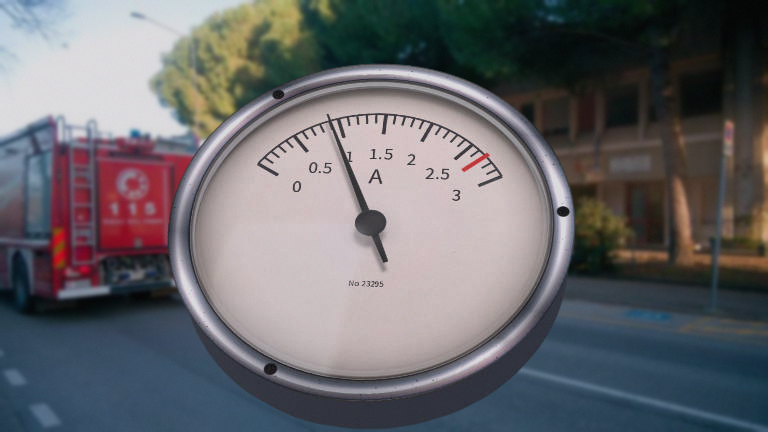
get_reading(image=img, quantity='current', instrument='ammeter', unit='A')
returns 0.9 A
